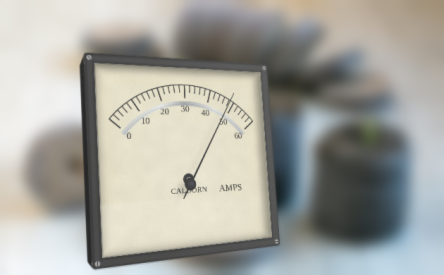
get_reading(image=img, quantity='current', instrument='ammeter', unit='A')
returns 48 A
